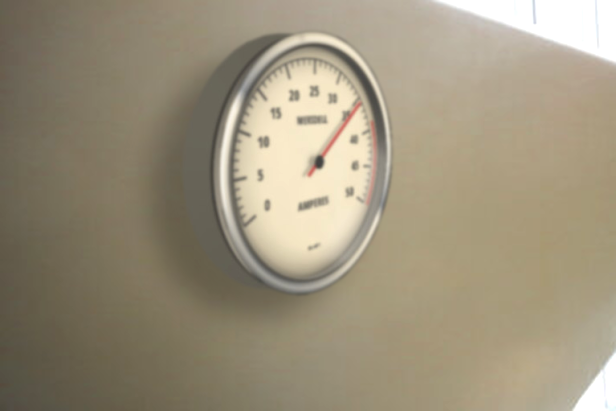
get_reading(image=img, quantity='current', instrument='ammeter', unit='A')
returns 35 A
